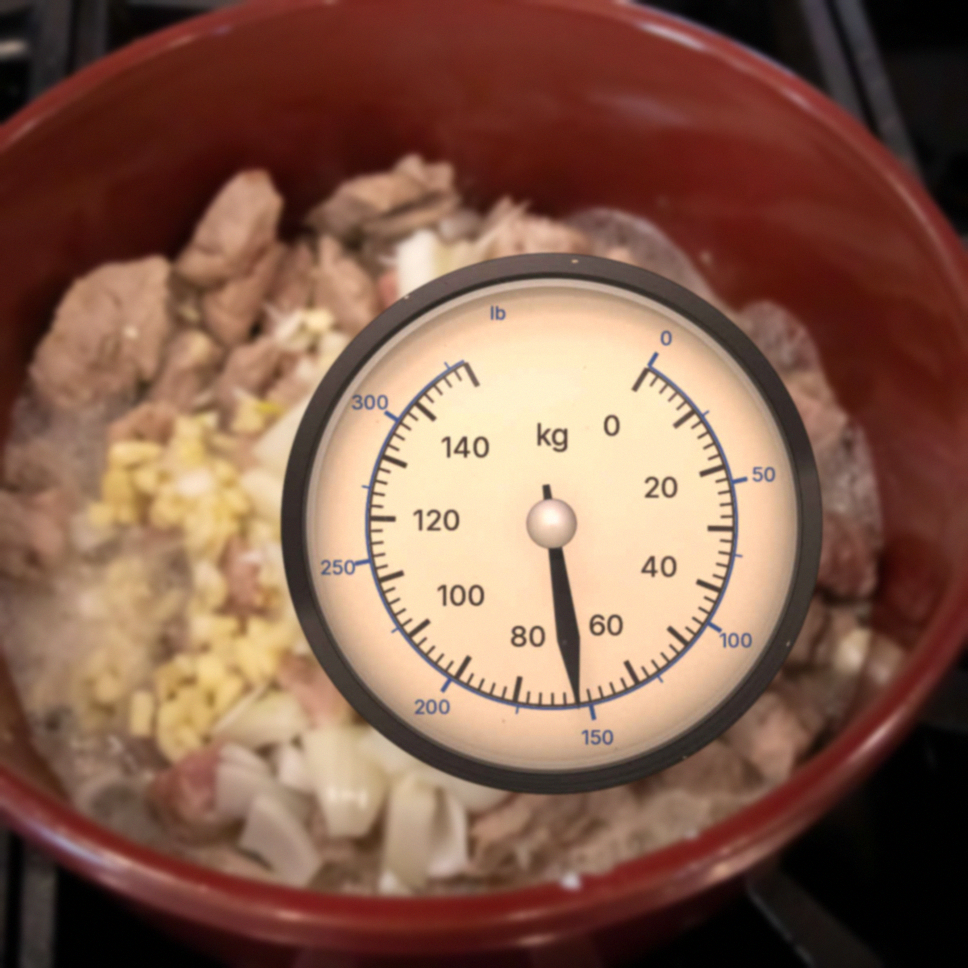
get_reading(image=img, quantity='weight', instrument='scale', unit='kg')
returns 70 kg
